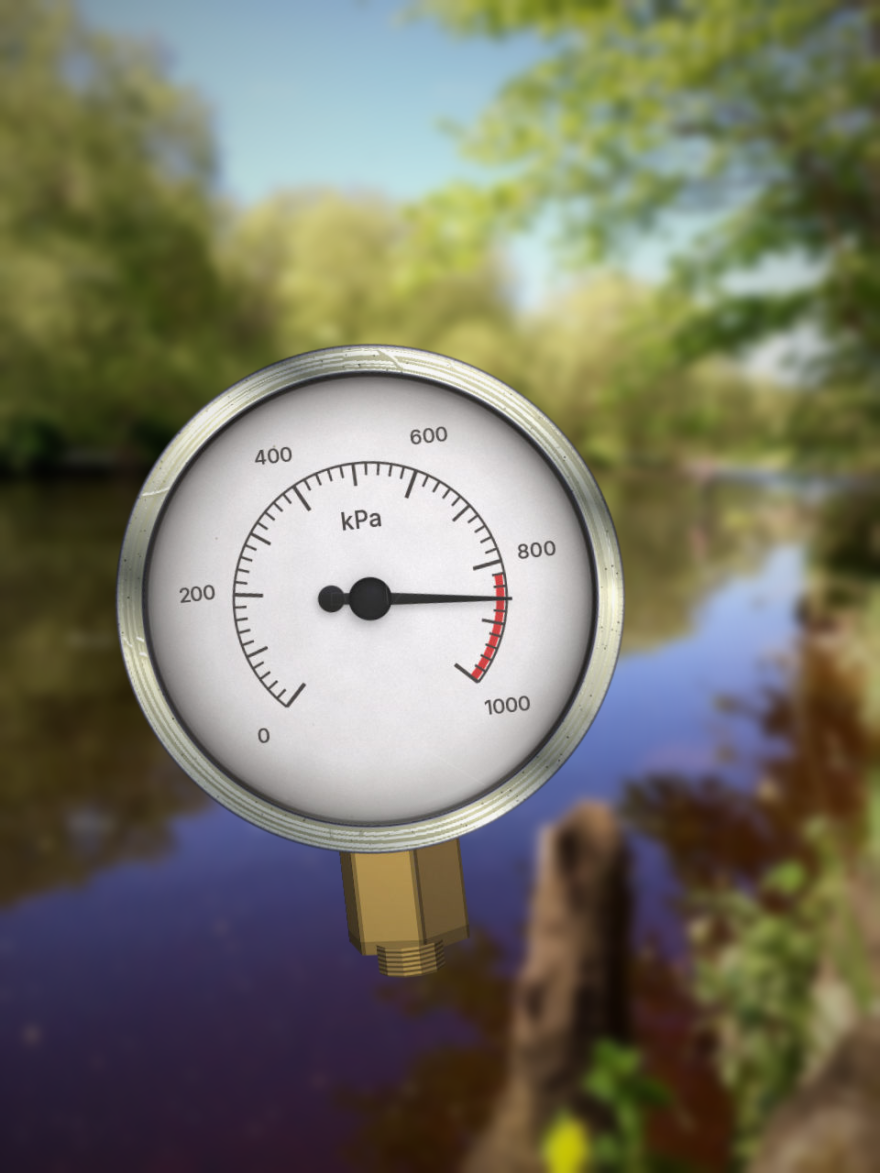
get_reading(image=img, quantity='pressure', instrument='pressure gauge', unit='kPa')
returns 860 kPa
